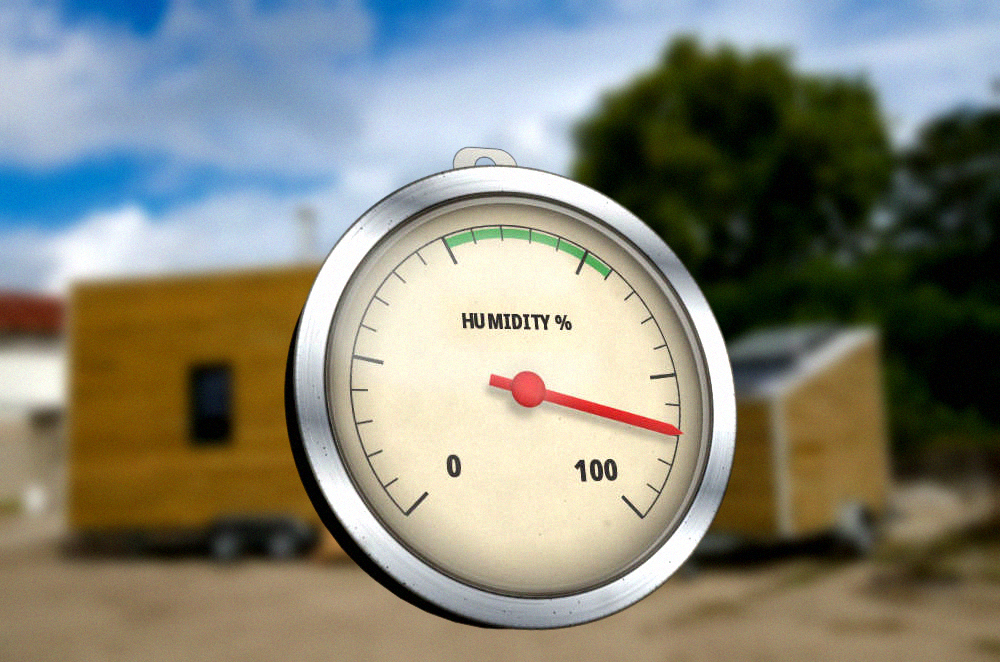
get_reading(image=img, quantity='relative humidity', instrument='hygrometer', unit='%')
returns 88 %
